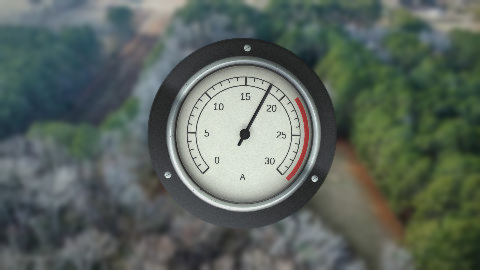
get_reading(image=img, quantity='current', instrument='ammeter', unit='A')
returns 18 A
